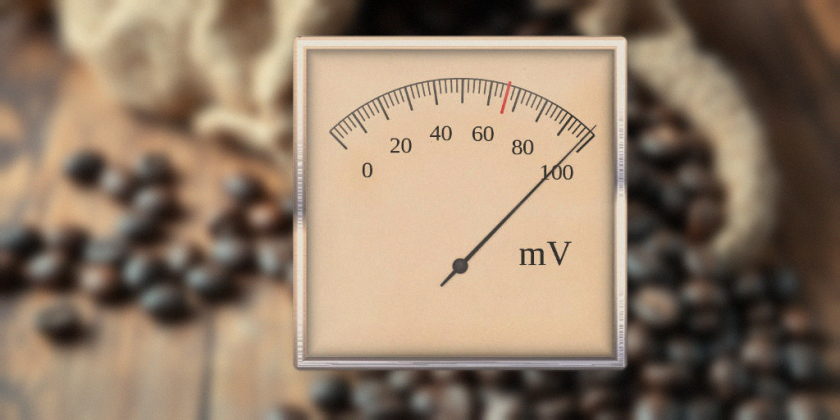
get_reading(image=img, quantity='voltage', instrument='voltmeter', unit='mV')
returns 98 mV
